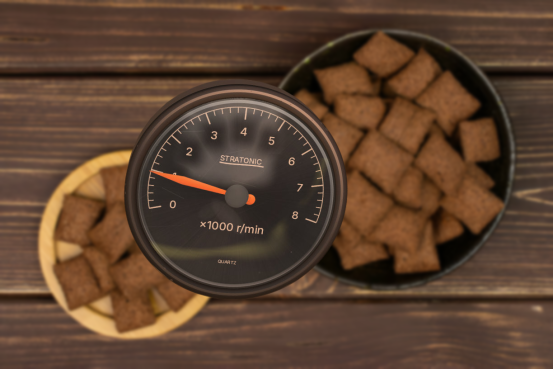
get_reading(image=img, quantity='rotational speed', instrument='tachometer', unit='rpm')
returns 1000 rpm
